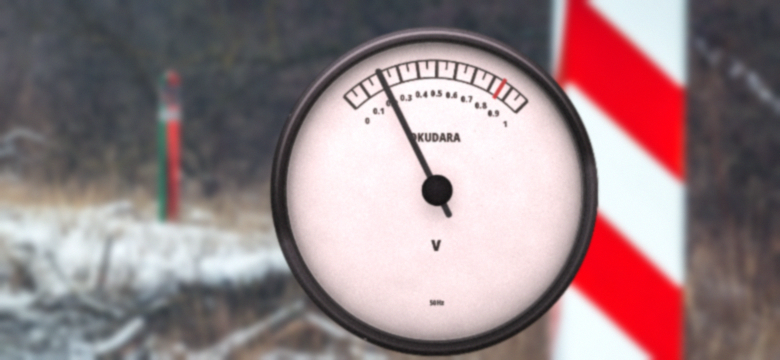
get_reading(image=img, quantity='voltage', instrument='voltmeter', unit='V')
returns 0.2 V
